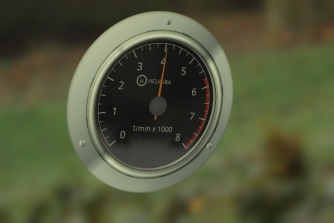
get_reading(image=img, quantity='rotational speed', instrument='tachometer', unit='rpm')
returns 4000 rpm
